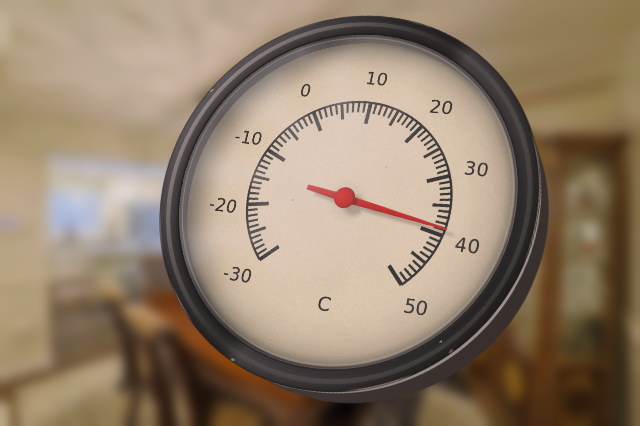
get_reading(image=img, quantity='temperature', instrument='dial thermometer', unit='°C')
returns 39 °C
